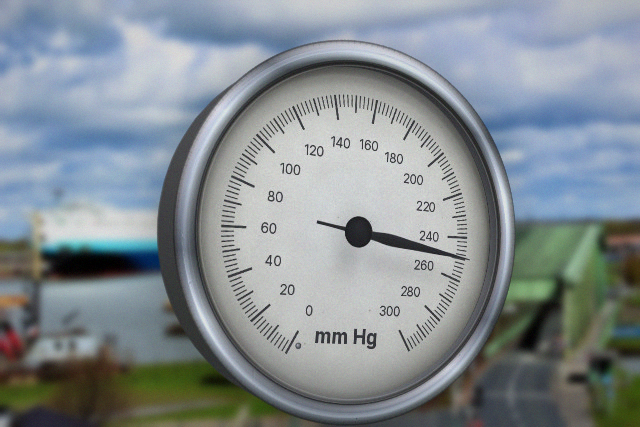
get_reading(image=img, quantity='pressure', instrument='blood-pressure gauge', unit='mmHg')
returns 250 mmHg
